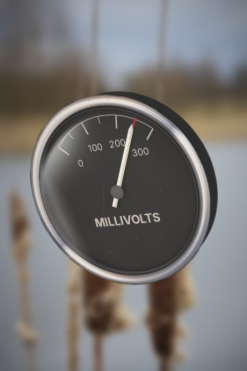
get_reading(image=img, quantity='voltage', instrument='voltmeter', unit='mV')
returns 250 mV
